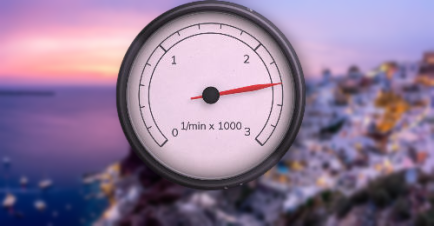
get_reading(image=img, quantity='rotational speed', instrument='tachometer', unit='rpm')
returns 2400 rpm
